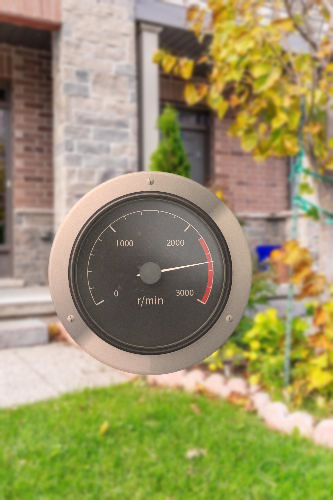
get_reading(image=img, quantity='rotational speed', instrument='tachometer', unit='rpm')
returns 2500 rpm
